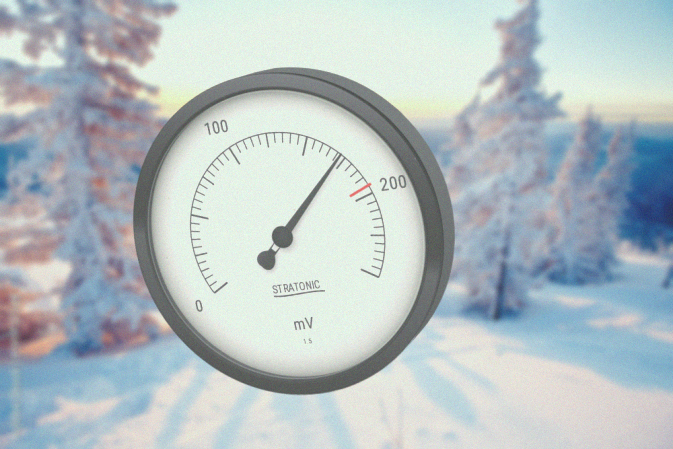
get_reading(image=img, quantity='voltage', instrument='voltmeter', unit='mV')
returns 172.5 mV
